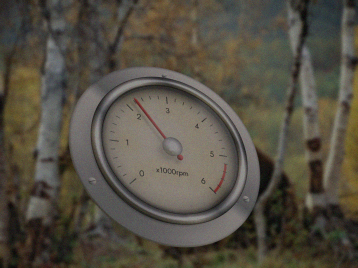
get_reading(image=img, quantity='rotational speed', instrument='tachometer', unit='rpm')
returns 2200 rpm
